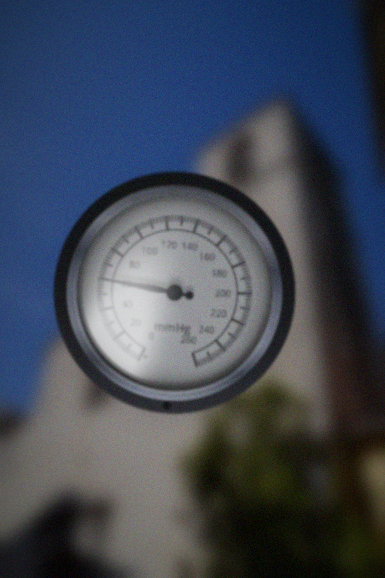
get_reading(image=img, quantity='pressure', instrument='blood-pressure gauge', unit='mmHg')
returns 60 mmHg
